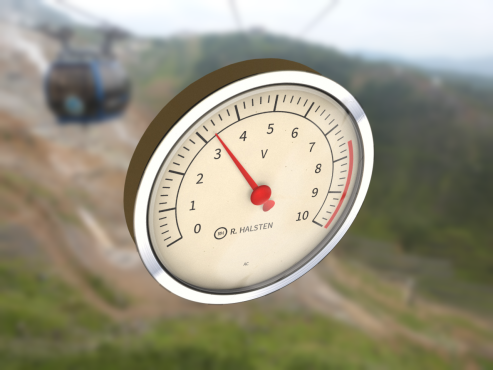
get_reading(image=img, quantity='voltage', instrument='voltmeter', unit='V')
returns 3.3 V
